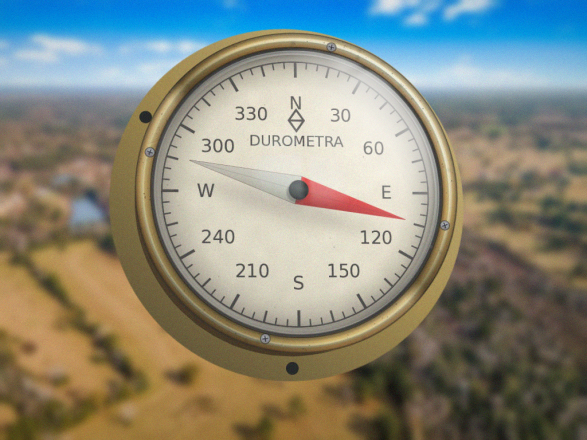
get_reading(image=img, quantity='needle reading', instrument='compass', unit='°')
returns 105 °
